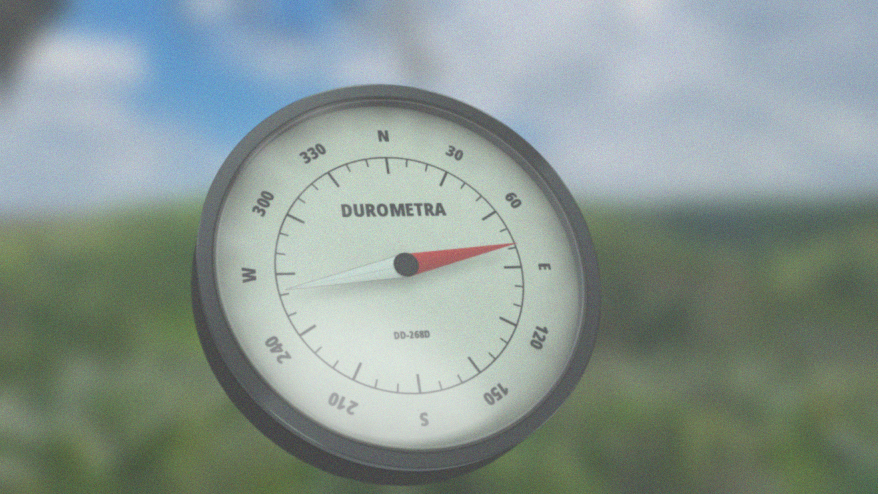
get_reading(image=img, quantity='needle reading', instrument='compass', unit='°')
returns 80 °
